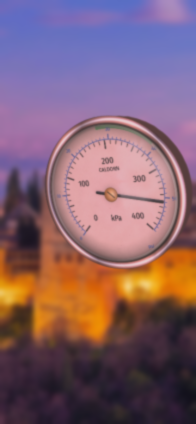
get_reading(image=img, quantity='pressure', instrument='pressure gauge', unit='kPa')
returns 350 kPa
